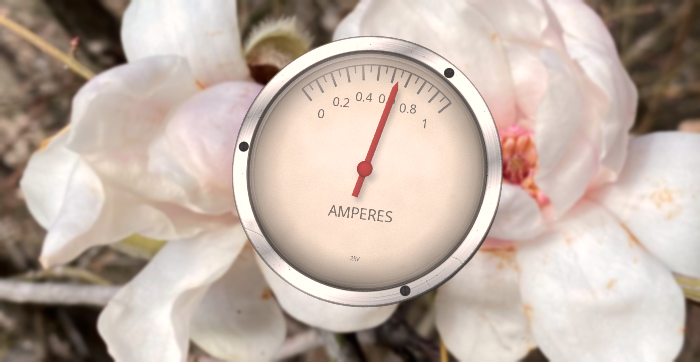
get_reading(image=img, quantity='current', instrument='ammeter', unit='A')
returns 0.65 A
